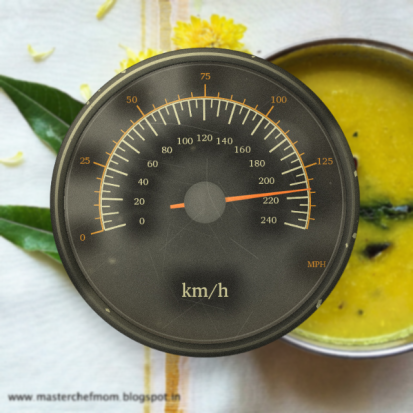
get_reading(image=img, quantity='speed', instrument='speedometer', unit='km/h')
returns 215 km/h
